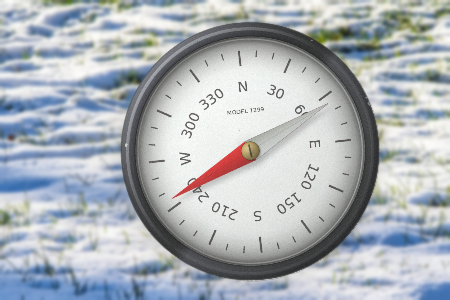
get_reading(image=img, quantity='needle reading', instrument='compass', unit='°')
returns 245 °
